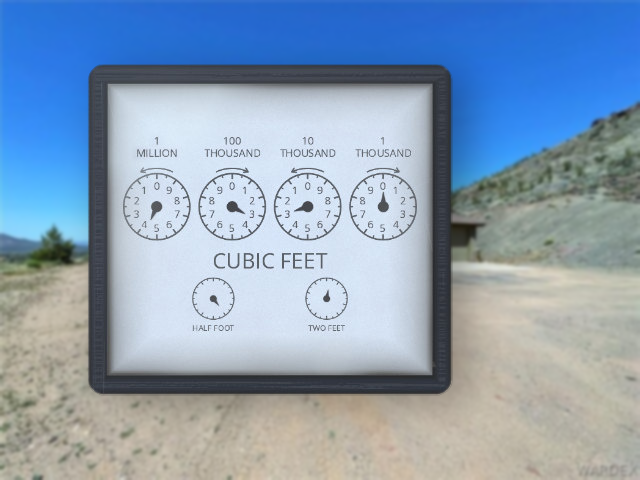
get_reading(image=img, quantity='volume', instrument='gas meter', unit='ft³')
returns 433000 ft³
